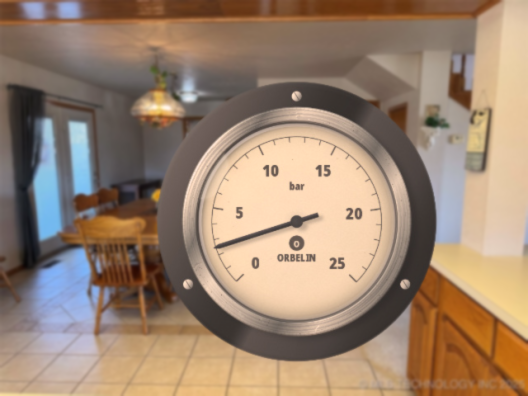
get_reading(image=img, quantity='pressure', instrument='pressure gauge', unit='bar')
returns 2.5 bar
